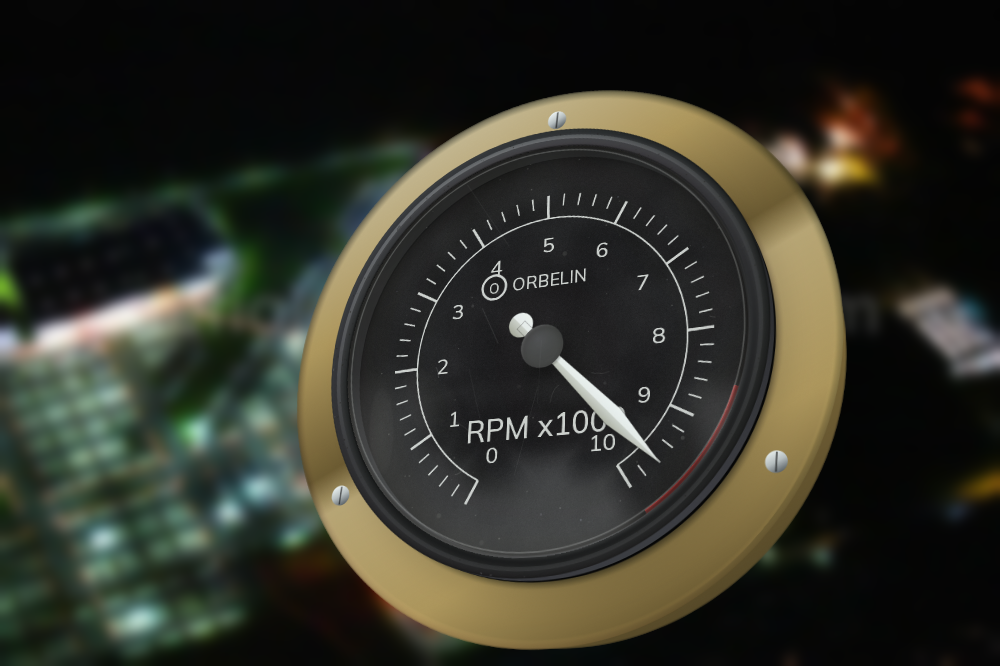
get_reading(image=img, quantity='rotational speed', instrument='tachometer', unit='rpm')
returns 9600 rpm
